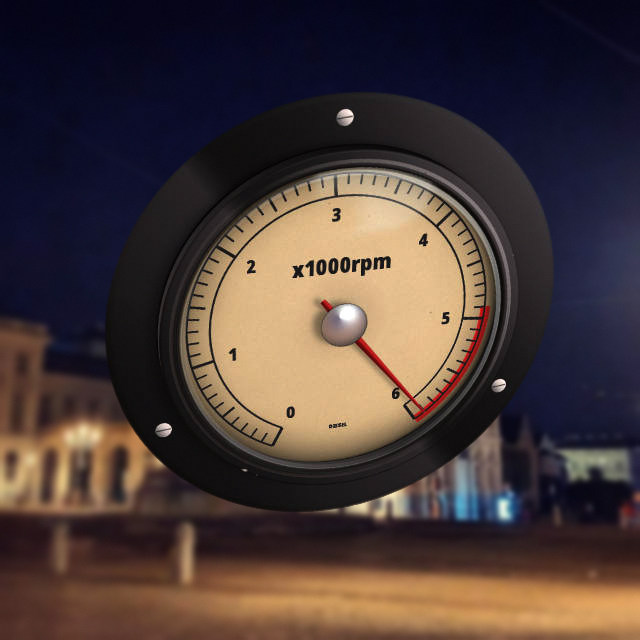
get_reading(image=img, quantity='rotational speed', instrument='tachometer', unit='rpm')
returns 5900 rpm
